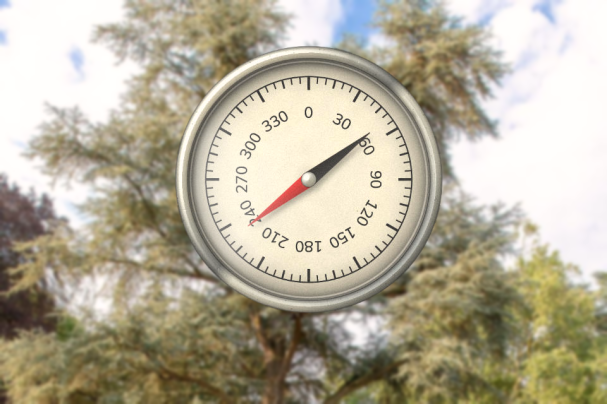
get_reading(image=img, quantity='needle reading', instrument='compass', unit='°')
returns 232.5 °
